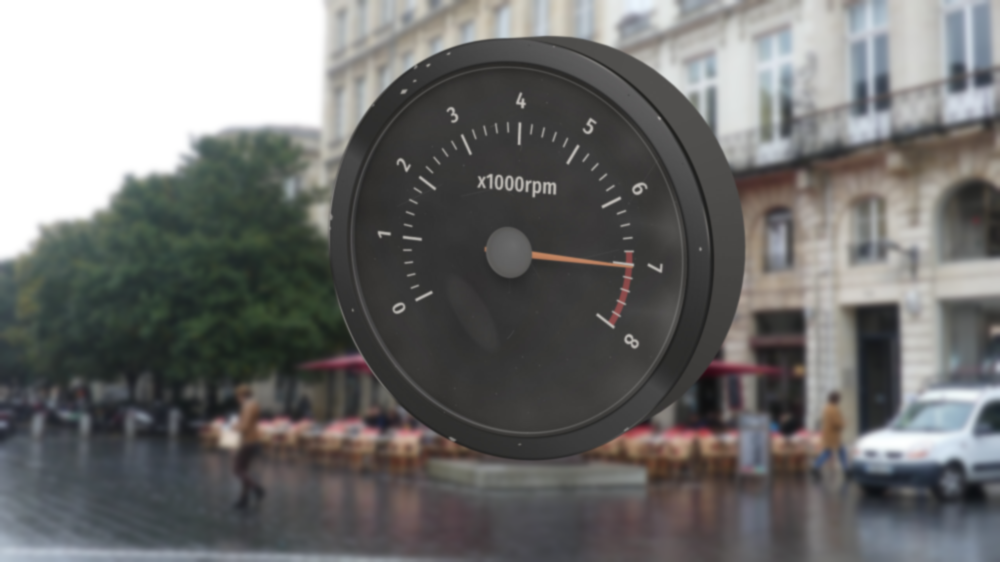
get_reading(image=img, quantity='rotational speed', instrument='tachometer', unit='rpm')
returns 7000 rpm
